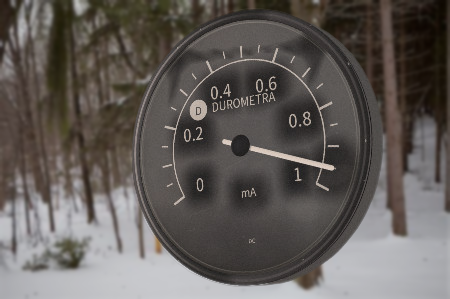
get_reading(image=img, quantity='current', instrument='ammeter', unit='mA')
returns 0.95 mA
